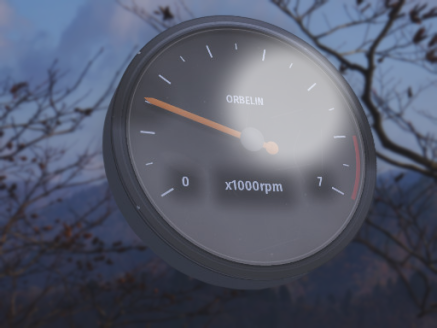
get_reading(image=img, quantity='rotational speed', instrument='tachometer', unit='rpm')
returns 1500 rpm
